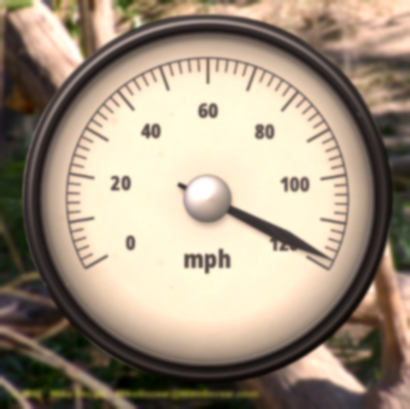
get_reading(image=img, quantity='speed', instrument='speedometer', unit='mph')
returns 118 mph
